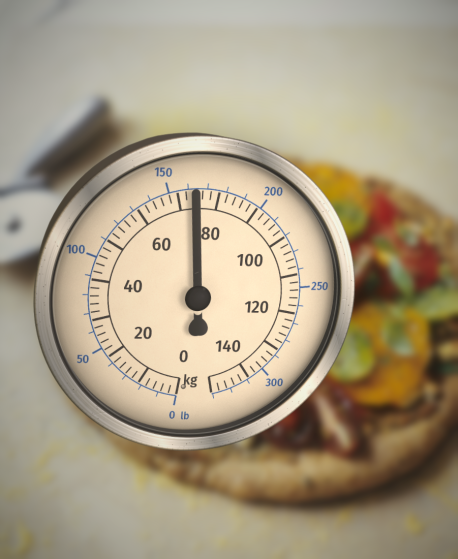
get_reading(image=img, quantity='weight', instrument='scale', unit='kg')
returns 74 kg
